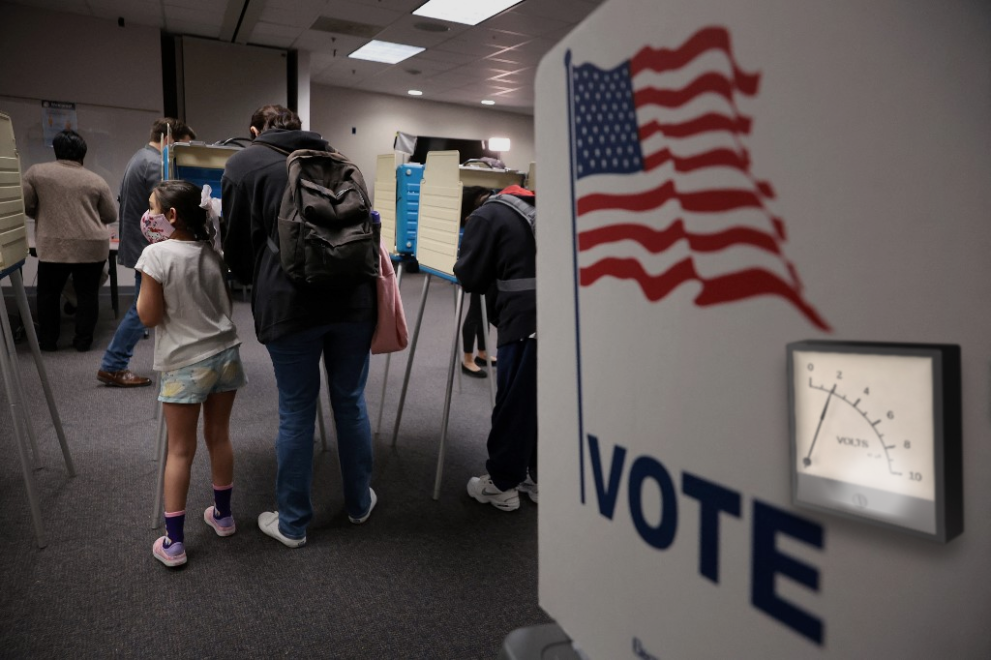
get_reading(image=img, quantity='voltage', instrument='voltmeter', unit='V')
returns 2 V
